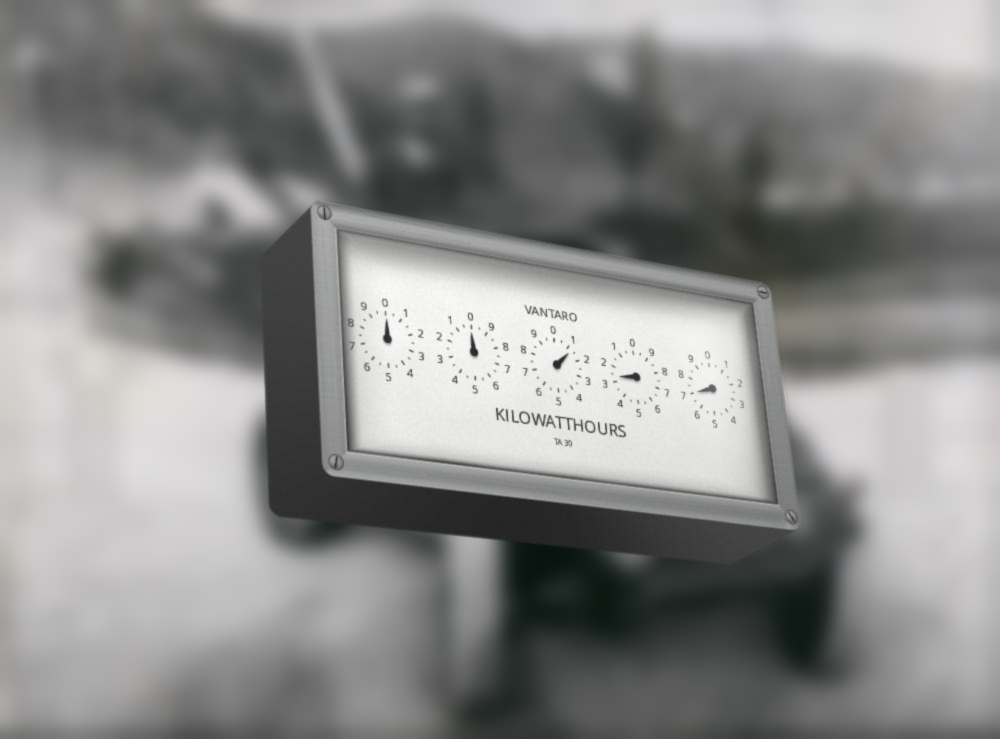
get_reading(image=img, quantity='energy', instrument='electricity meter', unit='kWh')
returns 127 kWh
